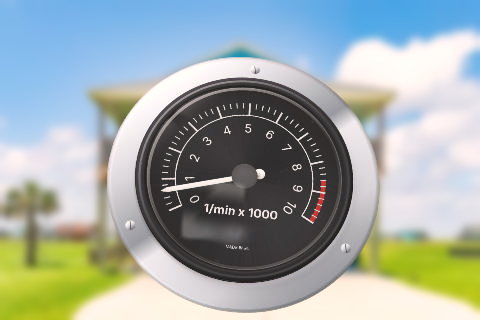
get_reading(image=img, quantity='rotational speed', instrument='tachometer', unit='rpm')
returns 600 rpm
